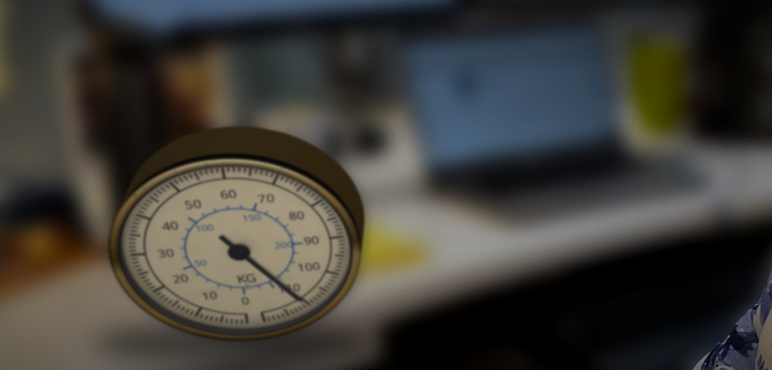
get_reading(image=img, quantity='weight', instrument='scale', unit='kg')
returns 110 kg
